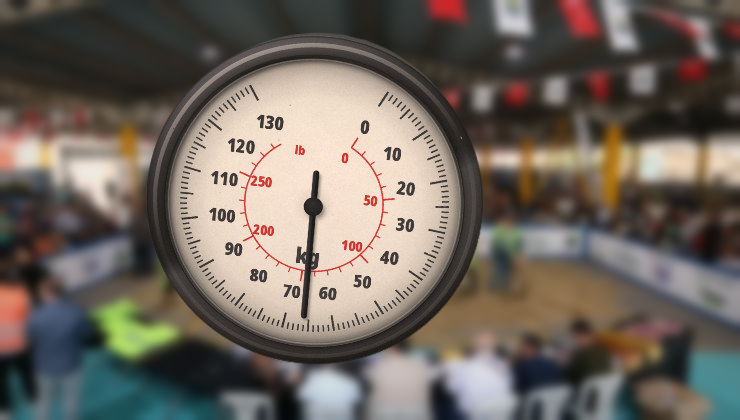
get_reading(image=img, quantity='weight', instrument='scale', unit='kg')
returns 66 kg
